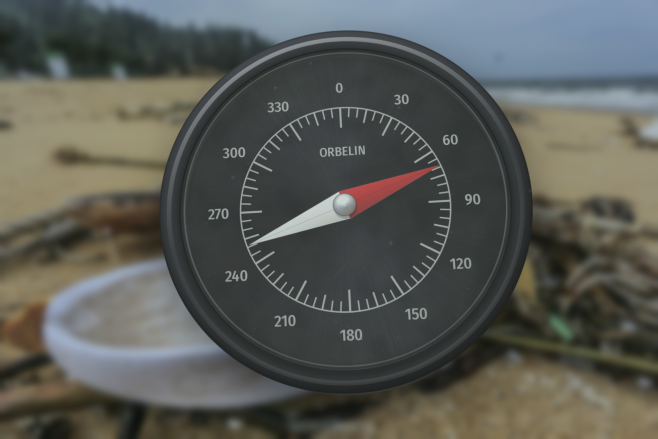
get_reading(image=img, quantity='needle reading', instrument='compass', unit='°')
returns 70 °
